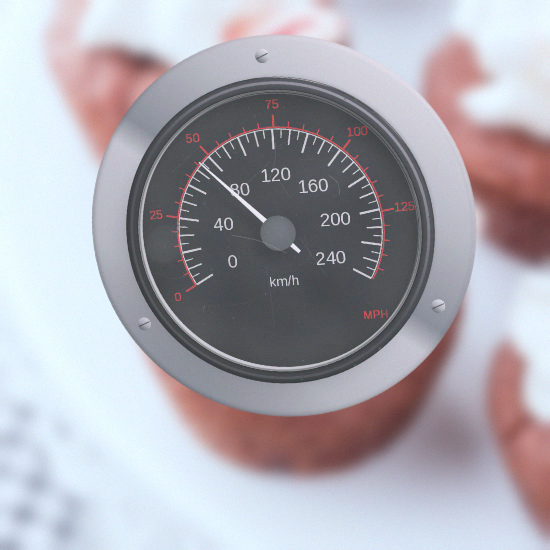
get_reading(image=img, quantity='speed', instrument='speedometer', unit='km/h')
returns 75 km/h
